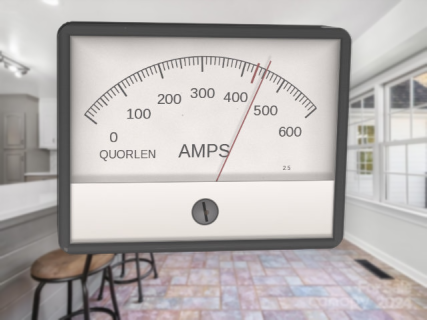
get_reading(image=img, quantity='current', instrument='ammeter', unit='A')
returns 450 A
